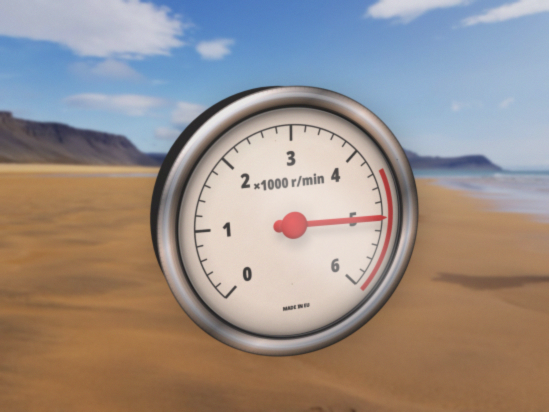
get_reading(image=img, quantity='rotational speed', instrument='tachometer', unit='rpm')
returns 5000 rpm
